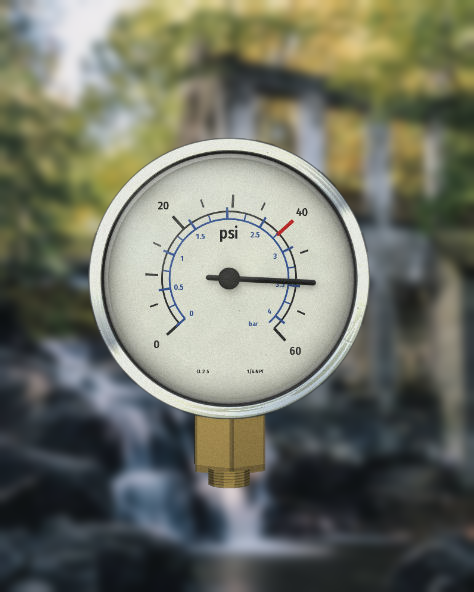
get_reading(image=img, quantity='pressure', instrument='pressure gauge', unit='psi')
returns 50 psi
